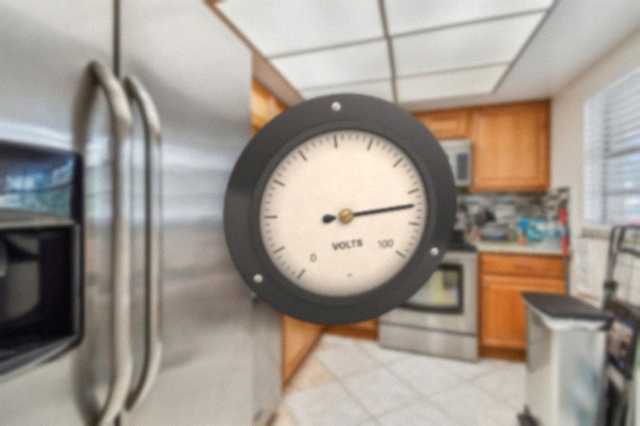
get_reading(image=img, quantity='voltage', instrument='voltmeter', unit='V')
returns 84 V
